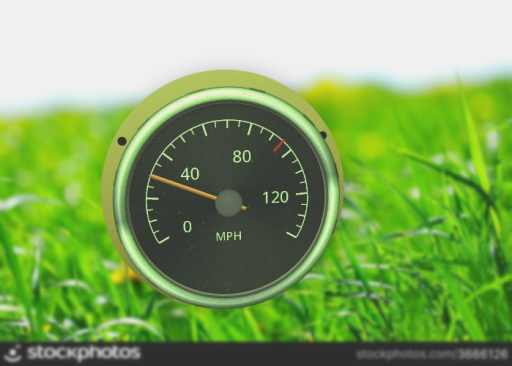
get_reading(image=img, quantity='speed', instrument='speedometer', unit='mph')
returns 30 mph
